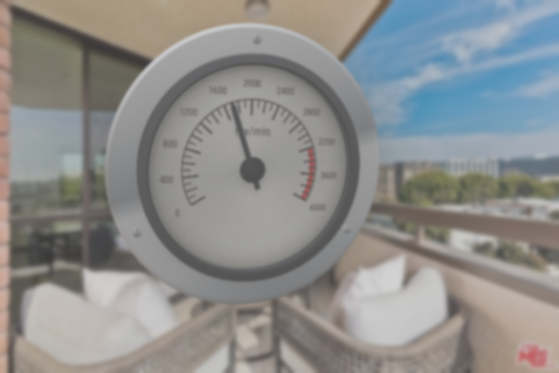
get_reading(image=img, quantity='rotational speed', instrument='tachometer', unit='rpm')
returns 1700 rpm
